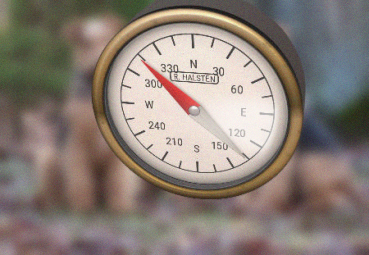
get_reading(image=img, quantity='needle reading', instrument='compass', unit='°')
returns 315 °
